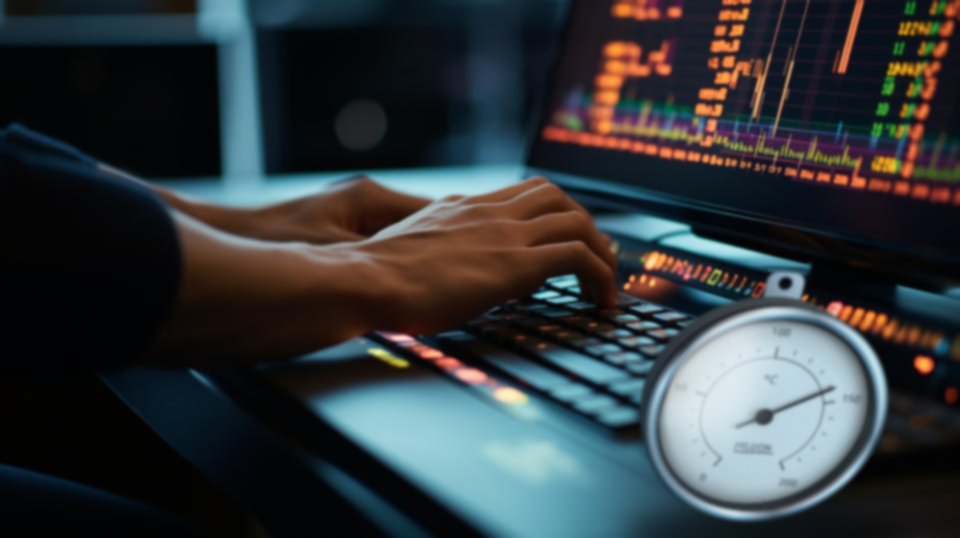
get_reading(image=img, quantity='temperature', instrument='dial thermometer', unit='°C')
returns 140 °C
